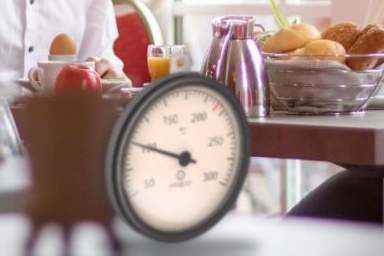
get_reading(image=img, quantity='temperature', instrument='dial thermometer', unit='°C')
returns 100 °C
